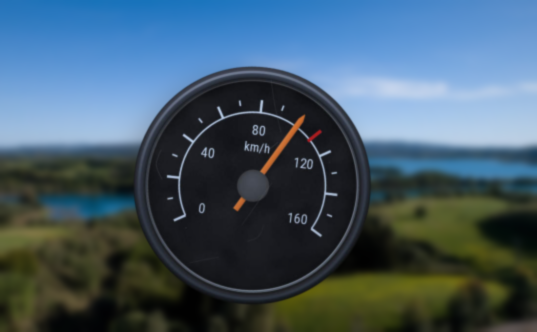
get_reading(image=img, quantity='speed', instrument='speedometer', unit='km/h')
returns 100 km/h
